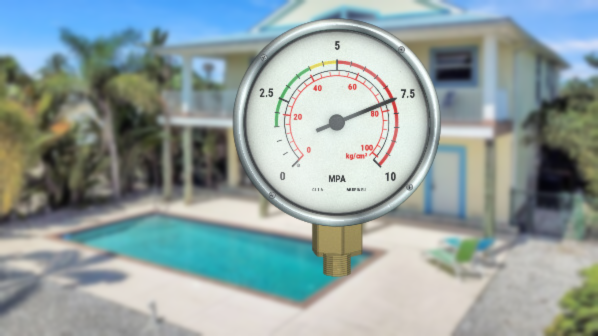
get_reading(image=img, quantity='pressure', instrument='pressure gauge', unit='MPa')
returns 7.5 MPa
